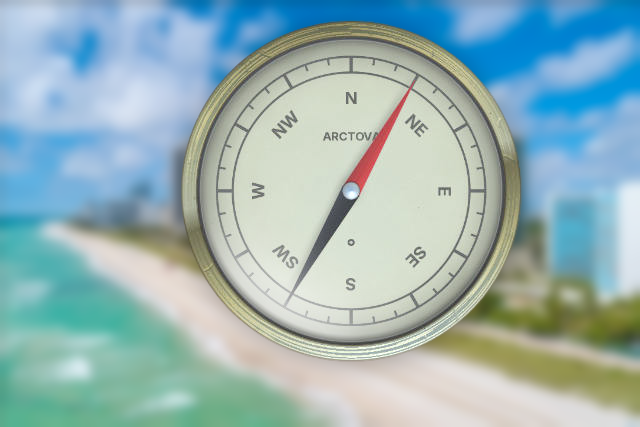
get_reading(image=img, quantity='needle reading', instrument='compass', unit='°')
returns 30 °
